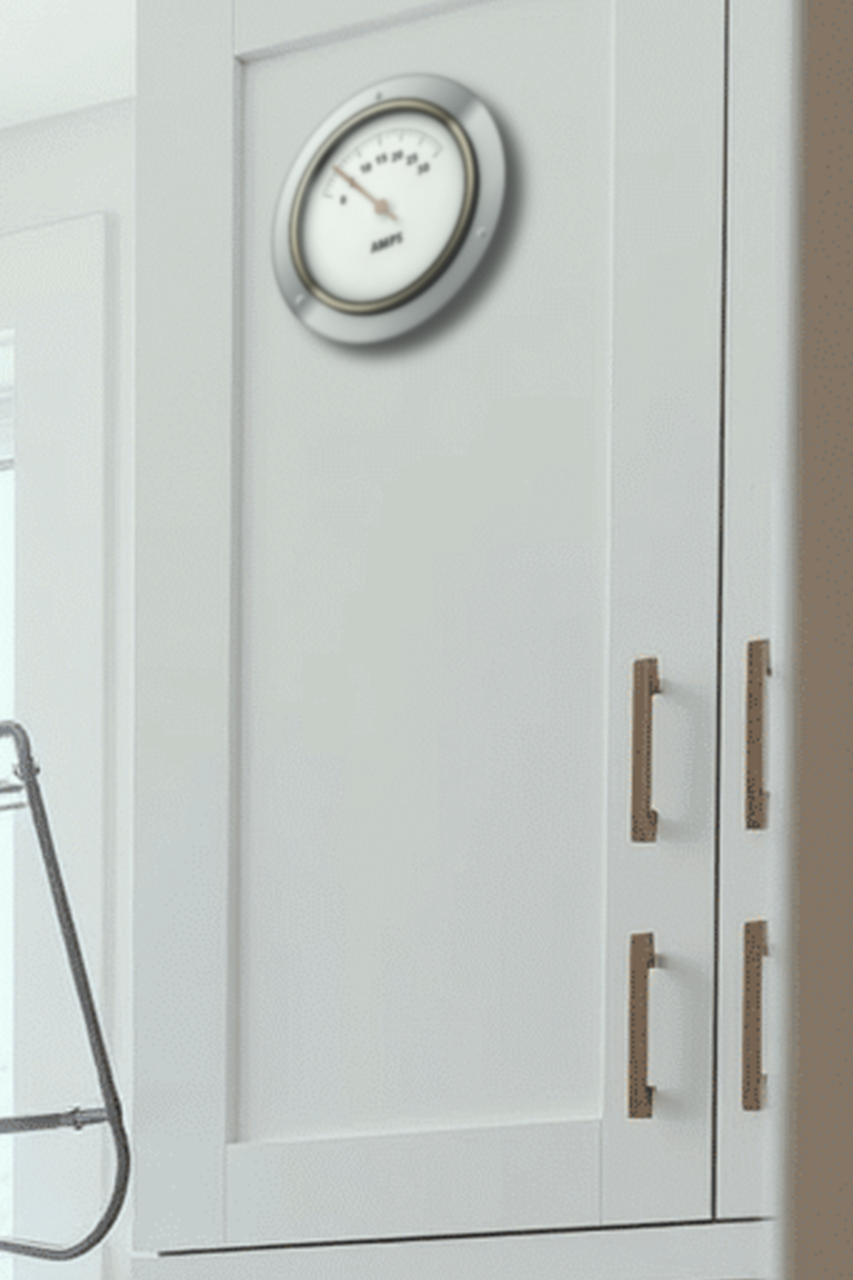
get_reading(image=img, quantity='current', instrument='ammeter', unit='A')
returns 5 A
